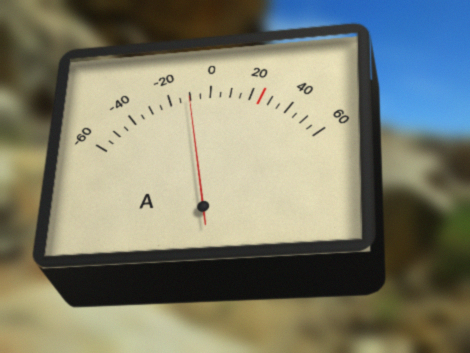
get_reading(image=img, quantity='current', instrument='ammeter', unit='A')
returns -10 A
